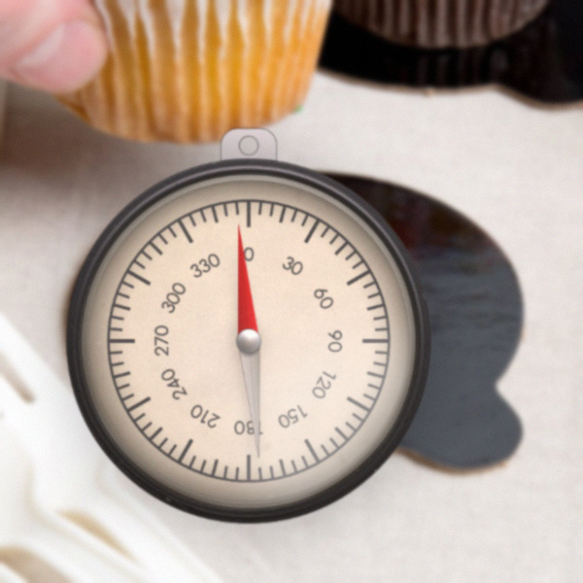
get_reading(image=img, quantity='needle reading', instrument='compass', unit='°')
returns 355 °
